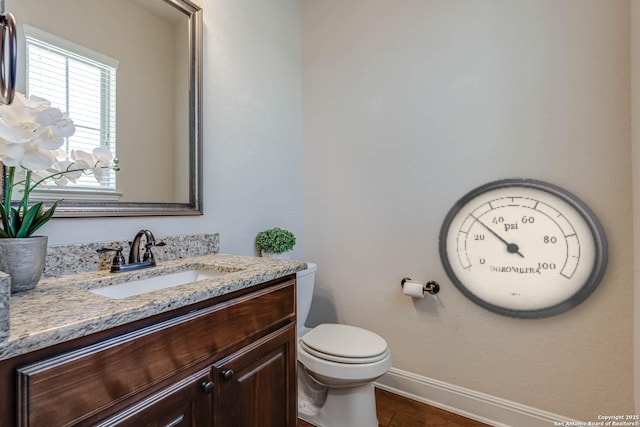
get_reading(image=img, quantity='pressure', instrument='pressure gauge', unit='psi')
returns 30 psi
